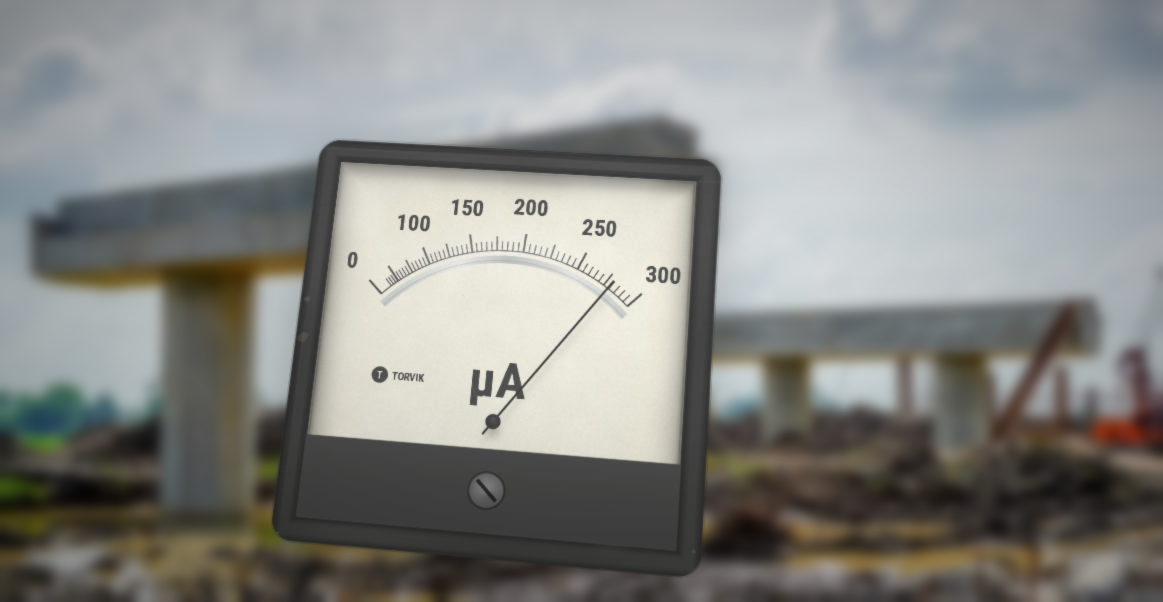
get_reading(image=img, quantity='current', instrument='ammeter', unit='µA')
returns 280 µA
